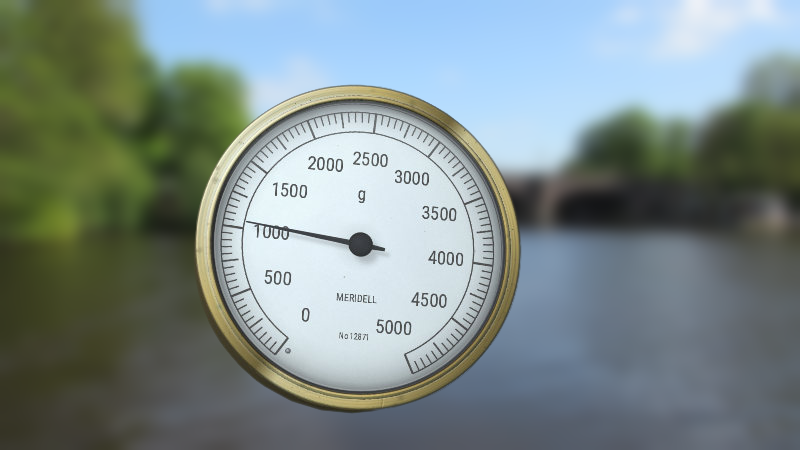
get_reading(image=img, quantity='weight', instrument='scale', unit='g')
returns 1050 g
